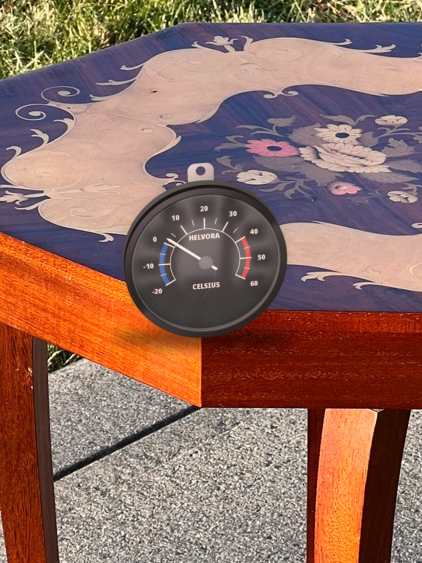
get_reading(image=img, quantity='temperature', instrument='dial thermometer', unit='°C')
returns 2.5 °C
